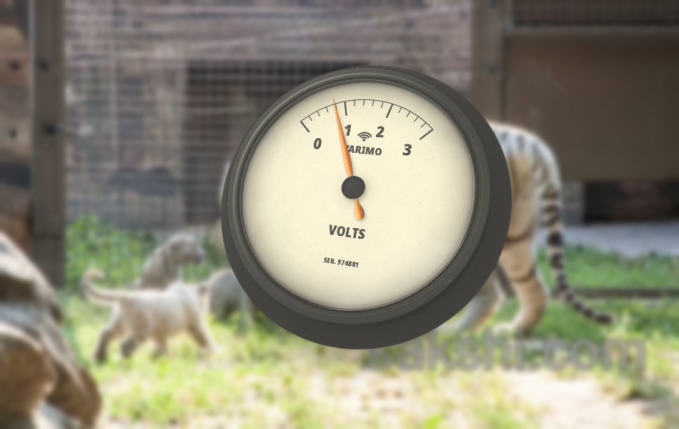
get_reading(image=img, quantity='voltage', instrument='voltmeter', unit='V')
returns 0.8 V
